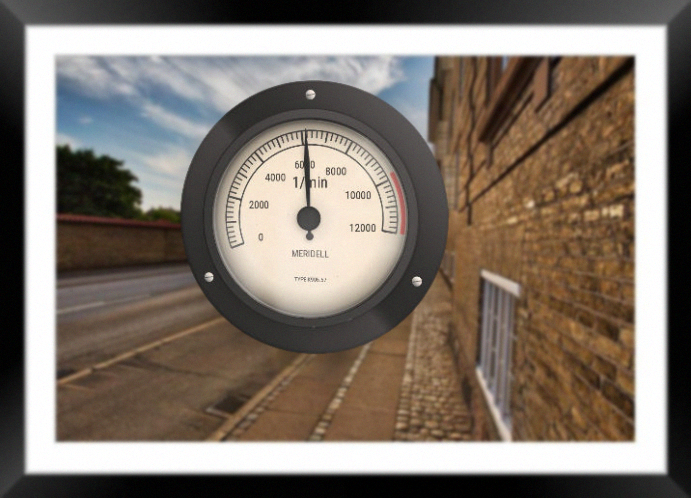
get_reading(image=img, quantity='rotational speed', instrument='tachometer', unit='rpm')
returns 6200 rpm
